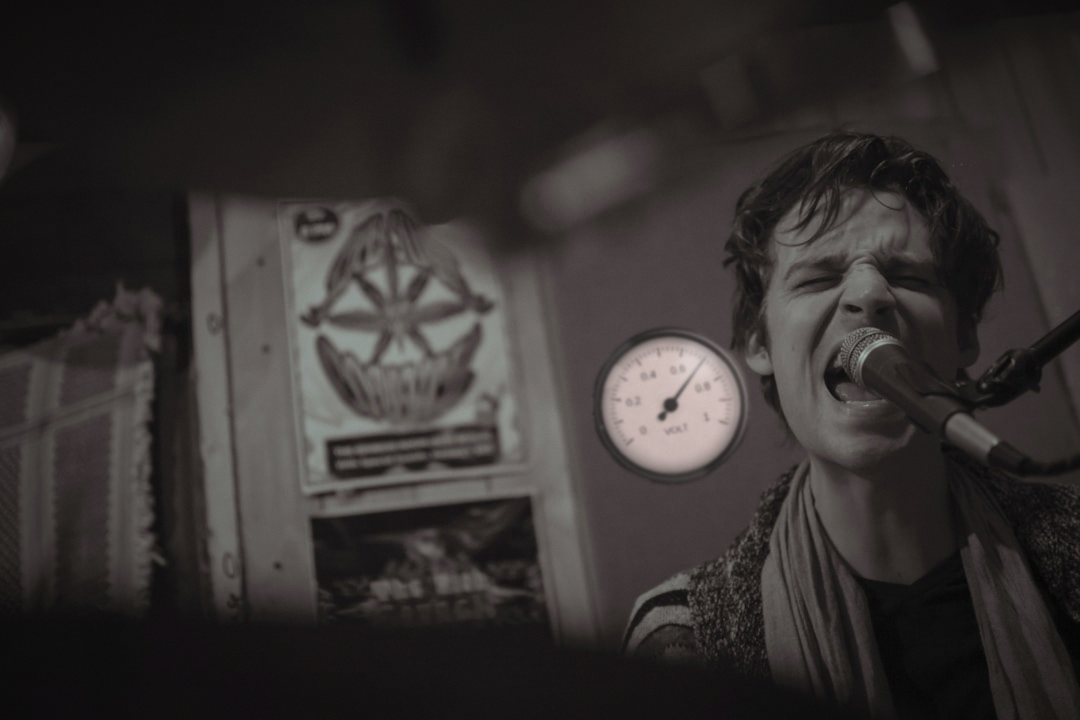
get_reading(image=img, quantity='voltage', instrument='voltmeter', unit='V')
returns 0.7 V
